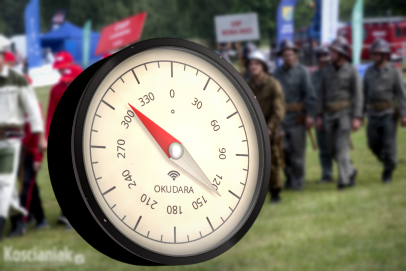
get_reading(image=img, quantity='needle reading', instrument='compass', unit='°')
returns 310 °
